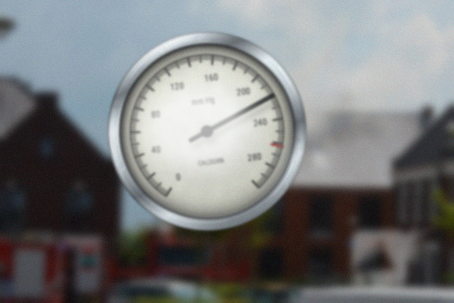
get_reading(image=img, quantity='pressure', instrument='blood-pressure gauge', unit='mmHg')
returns 220 mmHg
